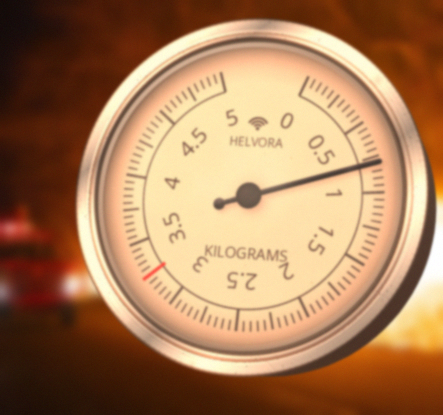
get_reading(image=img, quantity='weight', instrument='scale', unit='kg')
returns 0.8 kg
